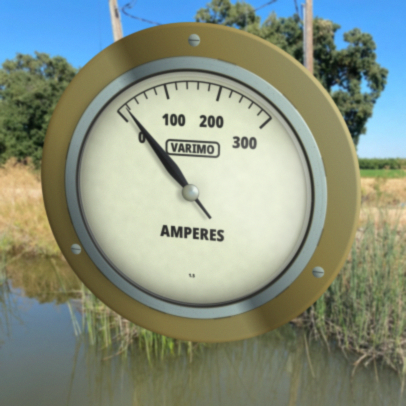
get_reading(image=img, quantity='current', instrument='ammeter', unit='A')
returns 20 A
